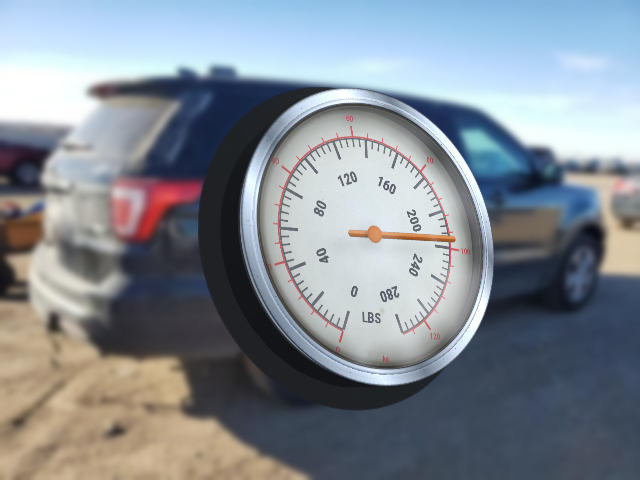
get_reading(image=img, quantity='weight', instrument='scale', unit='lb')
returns 216 lb
